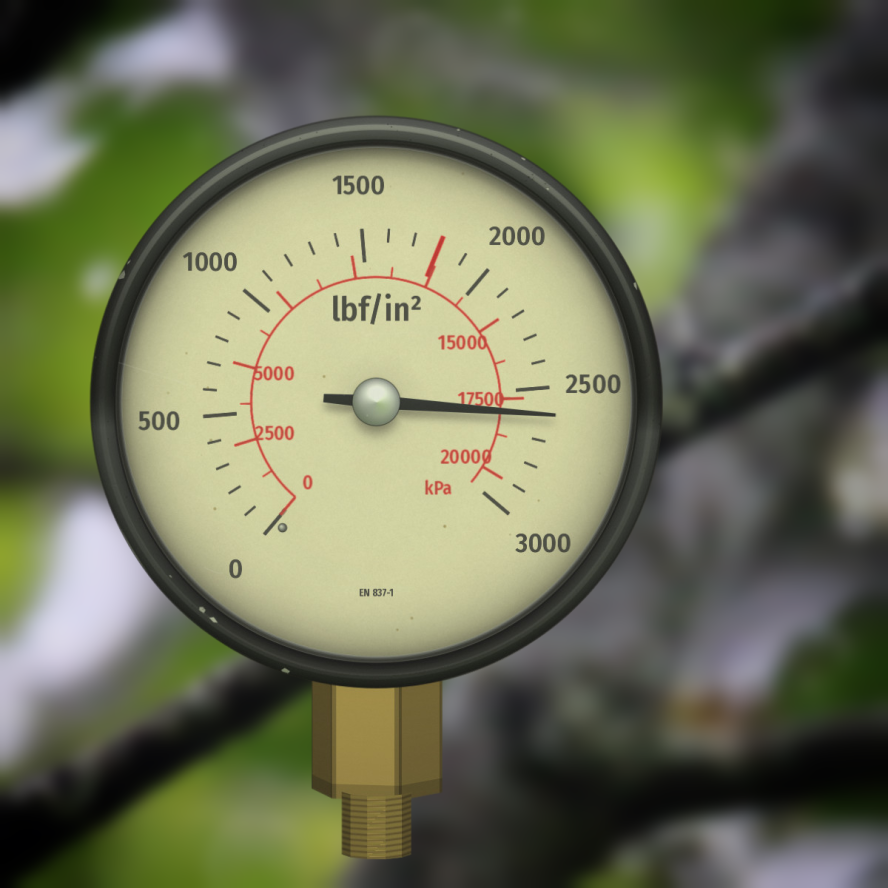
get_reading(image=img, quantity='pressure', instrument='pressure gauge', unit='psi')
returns 2600 psi
